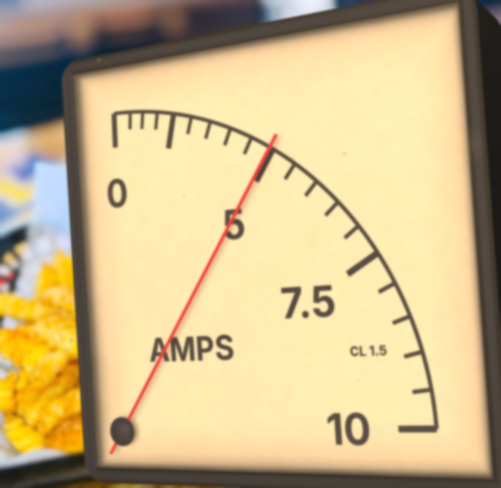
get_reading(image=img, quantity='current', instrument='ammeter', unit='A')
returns 5 A
